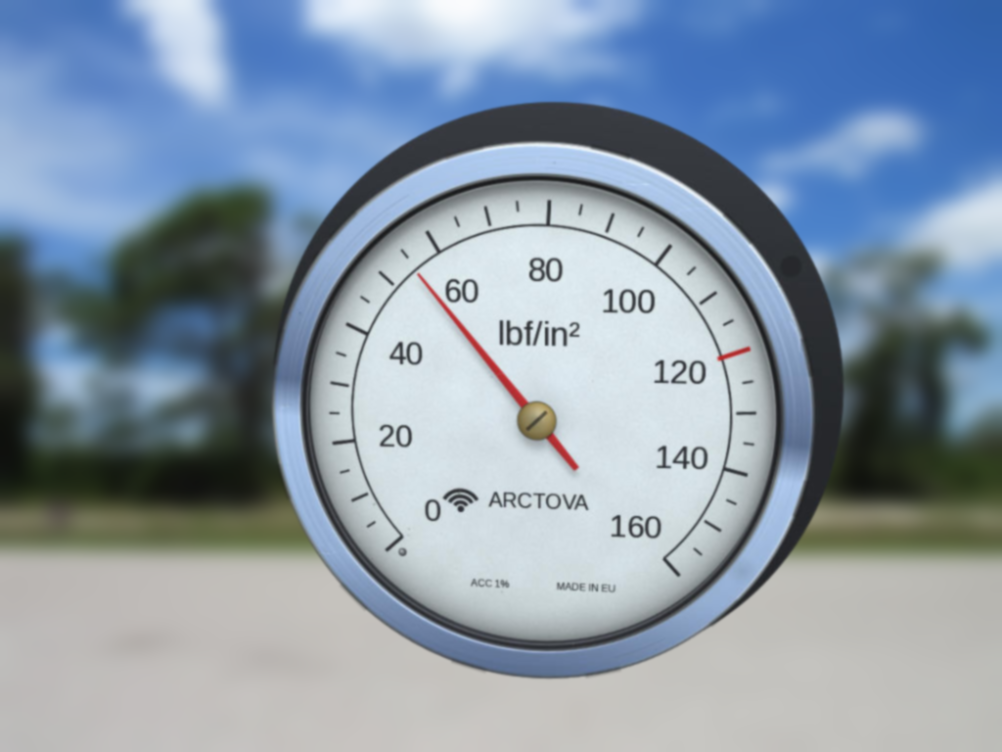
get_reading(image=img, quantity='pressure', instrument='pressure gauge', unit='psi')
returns 55 psi
